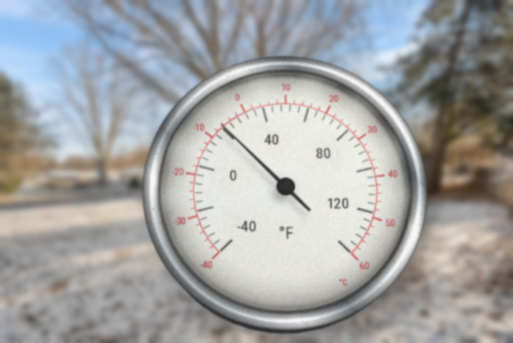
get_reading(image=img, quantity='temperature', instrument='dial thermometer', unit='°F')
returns 20 °F
